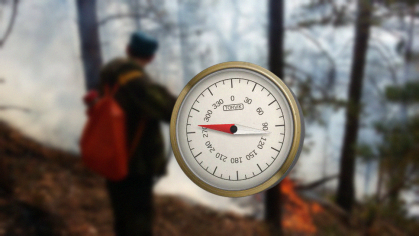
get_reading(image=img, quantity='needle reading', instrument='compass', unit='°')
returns 280 °
